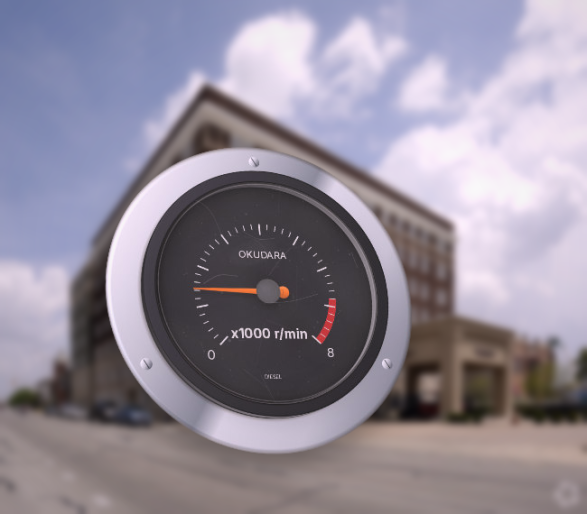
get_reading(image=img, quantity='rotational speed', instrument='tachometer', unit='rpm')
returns 1400 rpm
